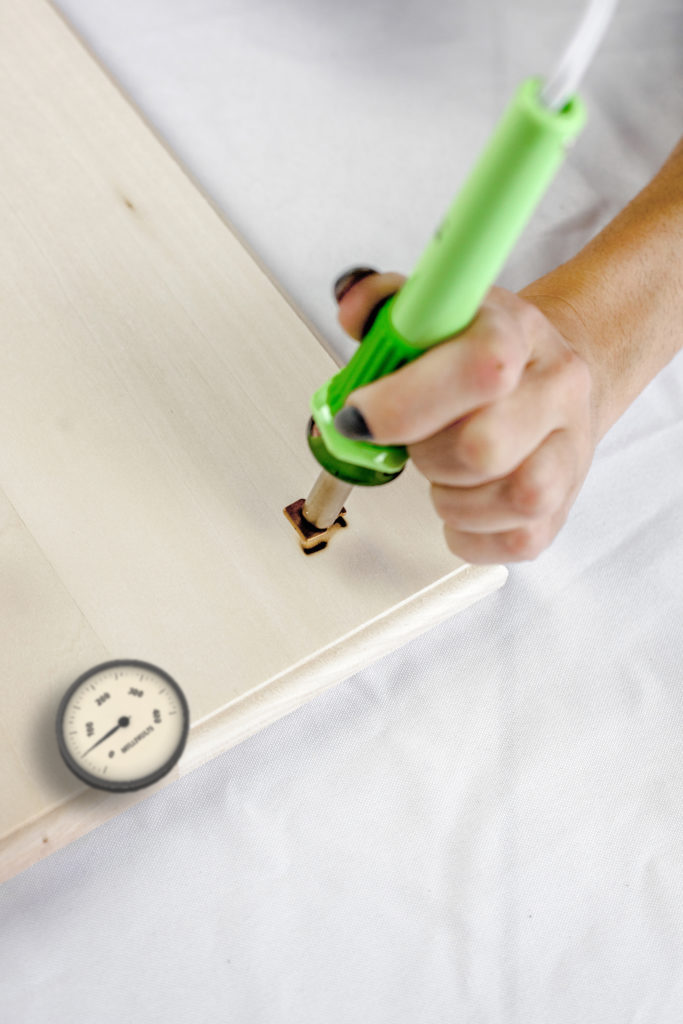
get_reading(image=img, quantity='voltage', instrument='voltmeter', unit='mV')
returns 50 mV
